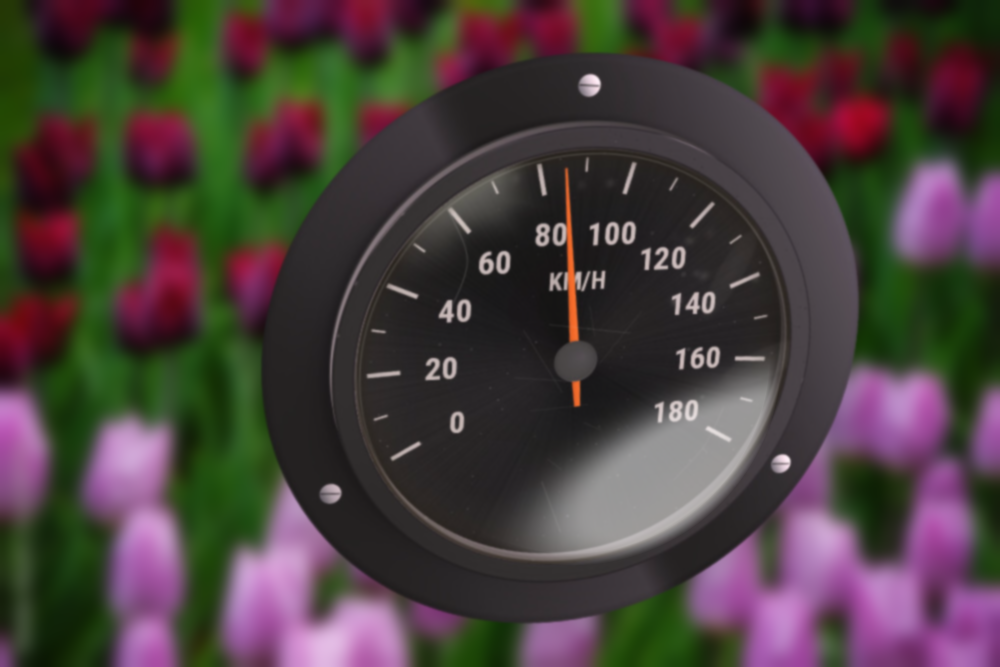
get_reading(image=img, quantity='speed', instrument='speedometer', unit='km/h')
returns 85 km/h
